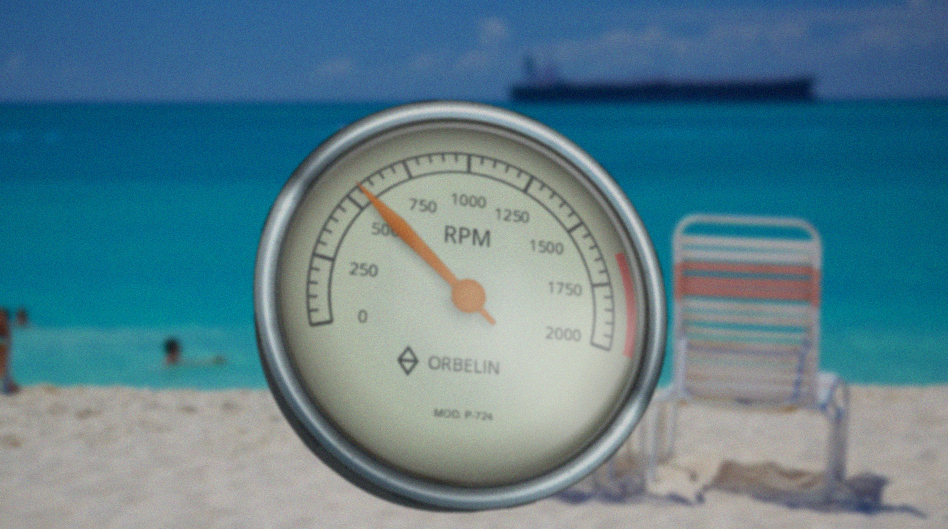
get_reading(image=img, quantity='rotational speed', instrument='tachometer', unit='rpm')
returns 550 rpm
